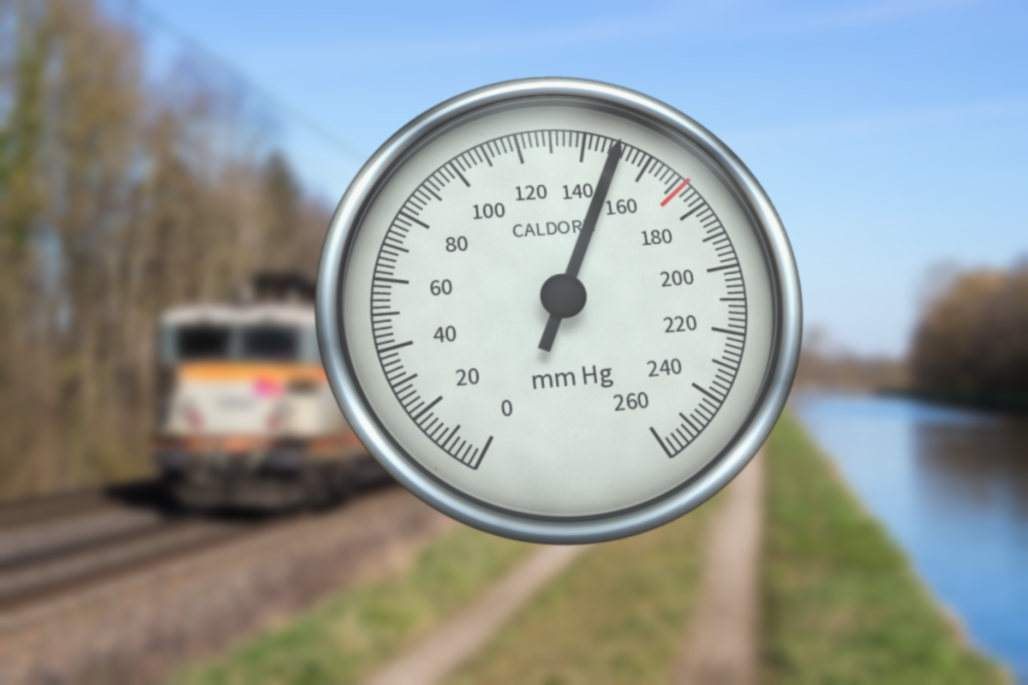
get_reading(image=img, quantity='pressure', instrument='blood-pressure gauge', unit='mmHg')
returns 150 mmHg
